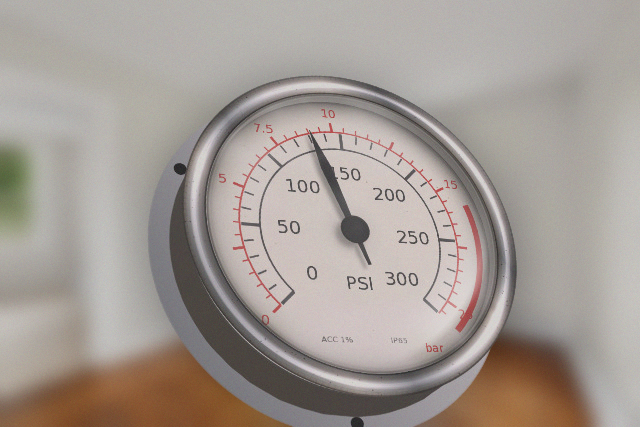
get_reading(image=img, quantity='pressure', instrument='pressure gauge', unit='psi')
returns 130 psi
